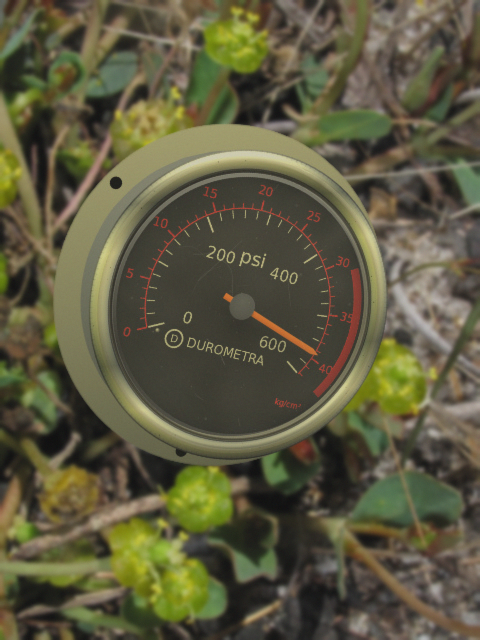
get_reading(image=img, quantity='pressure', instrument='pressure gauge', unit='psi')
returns 560 psi
